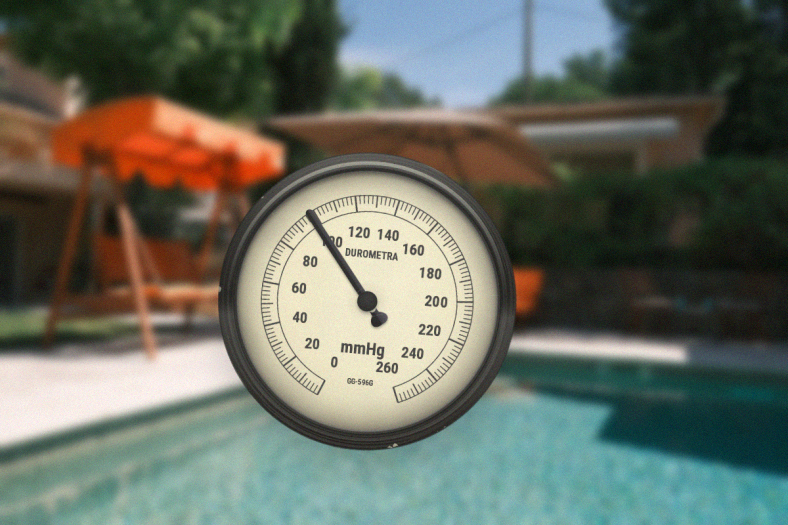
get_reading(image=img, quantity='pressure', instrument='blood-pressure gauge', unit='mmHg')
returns 98 mmHg
